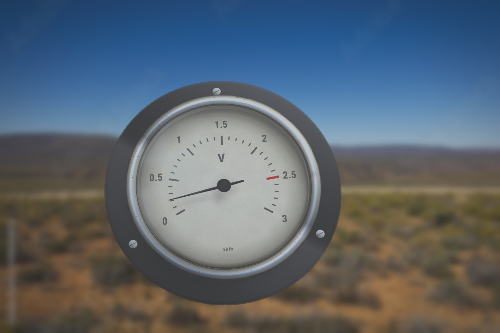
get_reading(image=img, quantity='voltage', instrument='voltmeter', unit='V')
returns 0.2 V
